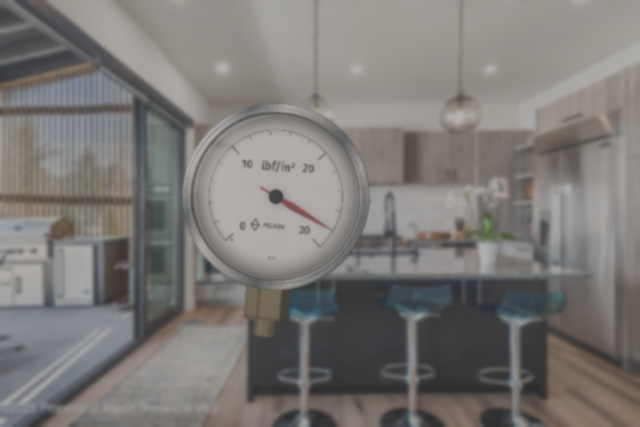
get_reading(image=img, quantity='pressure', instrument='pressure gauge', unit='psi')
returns 28 psi
